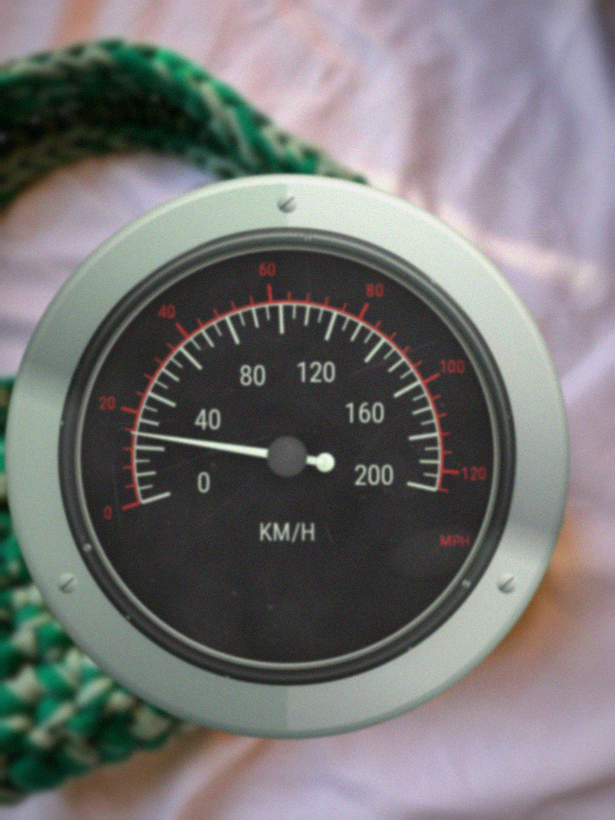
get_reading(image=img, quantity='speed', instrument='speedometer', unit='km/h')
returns 25 km/h
